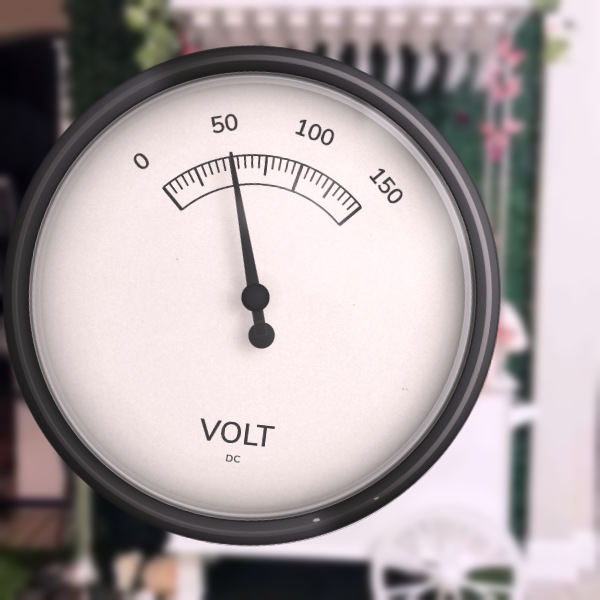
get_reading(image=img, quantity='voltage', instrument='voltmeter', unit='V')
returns 50 V
